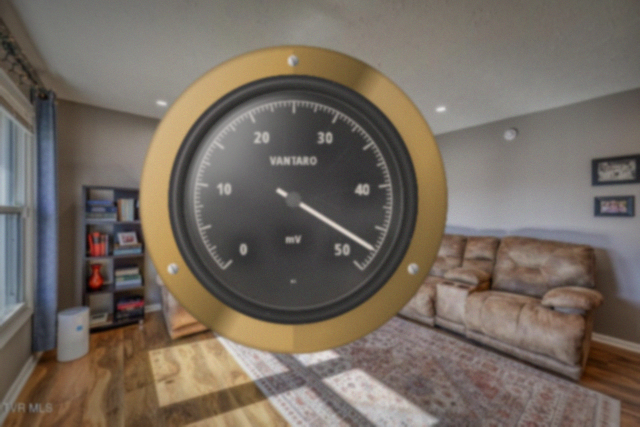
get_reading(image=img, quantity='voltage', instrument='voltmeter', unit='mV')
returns 47.5 mV
